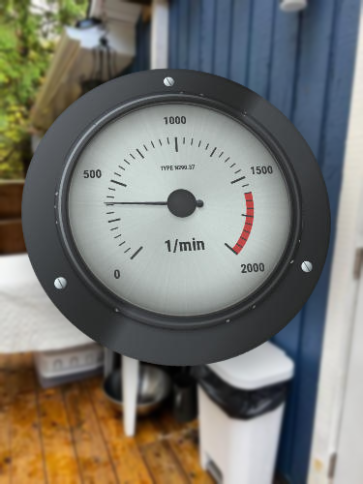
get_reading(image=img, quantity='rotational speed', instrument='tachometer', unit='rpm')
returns 350 rpm
